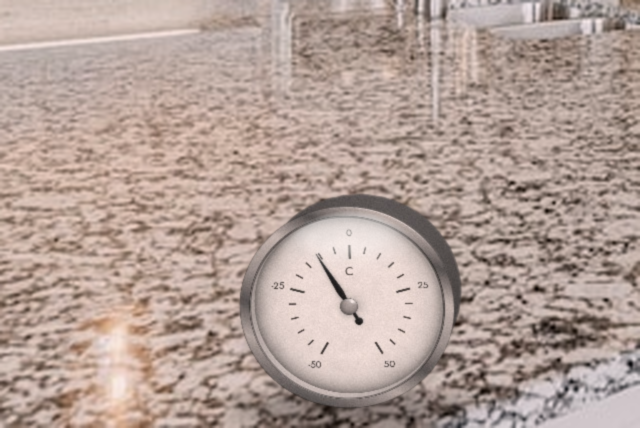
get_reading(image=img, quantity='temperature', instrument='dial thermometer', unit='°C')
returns -10 °C
